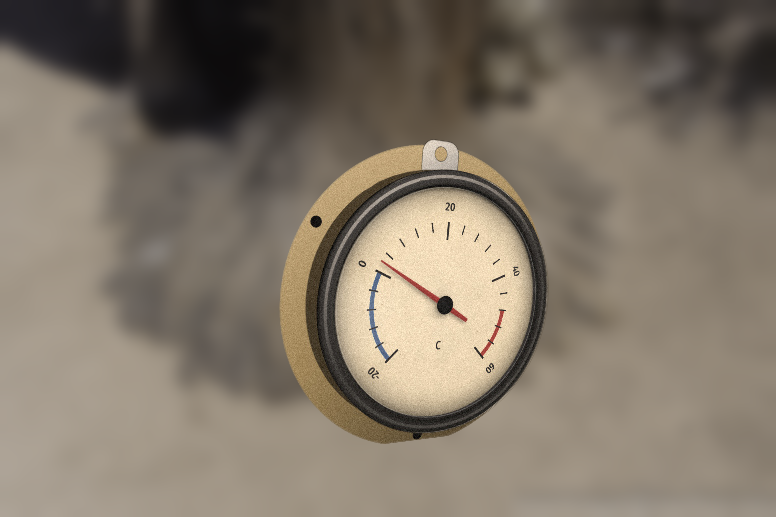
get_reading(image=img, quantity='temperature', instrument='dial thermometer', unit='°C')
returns 2 °C
